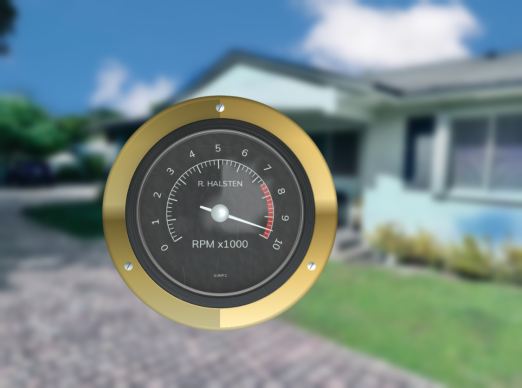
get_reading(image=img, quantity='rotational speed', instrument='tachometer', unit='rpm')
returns 9600 rpm
